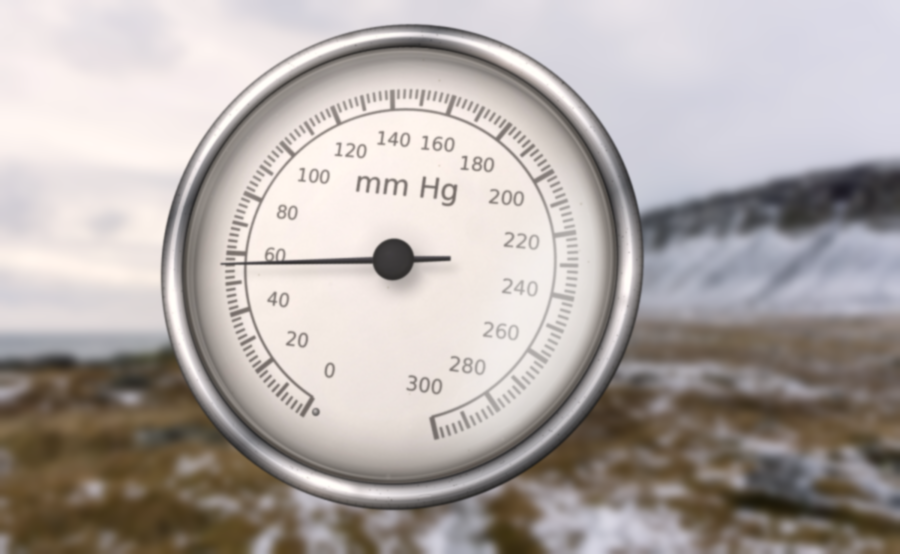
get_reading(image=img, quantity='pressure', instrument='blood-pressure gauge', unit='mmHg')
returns 56 mmHg
